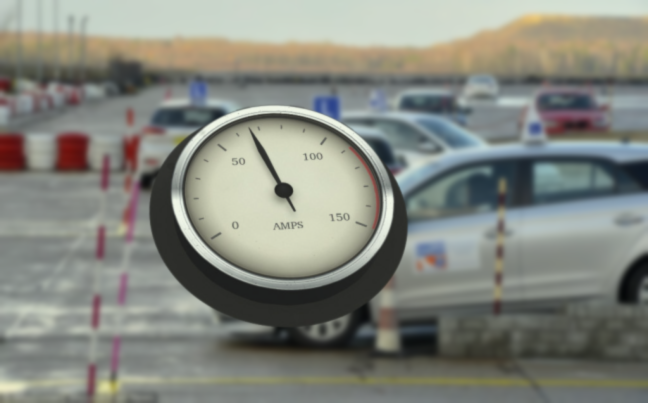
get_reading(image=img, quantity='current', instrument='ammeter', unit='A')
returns 65 A
